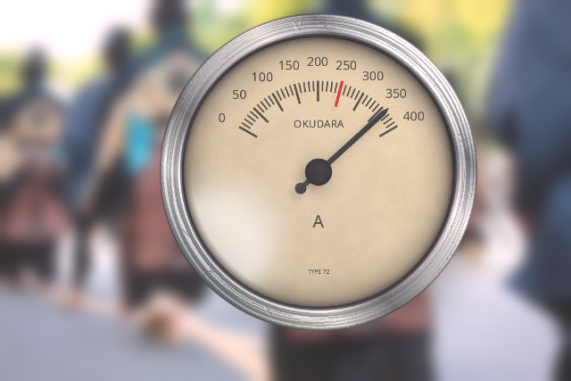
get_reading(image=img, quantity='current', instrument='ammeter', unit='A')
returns 360 A
